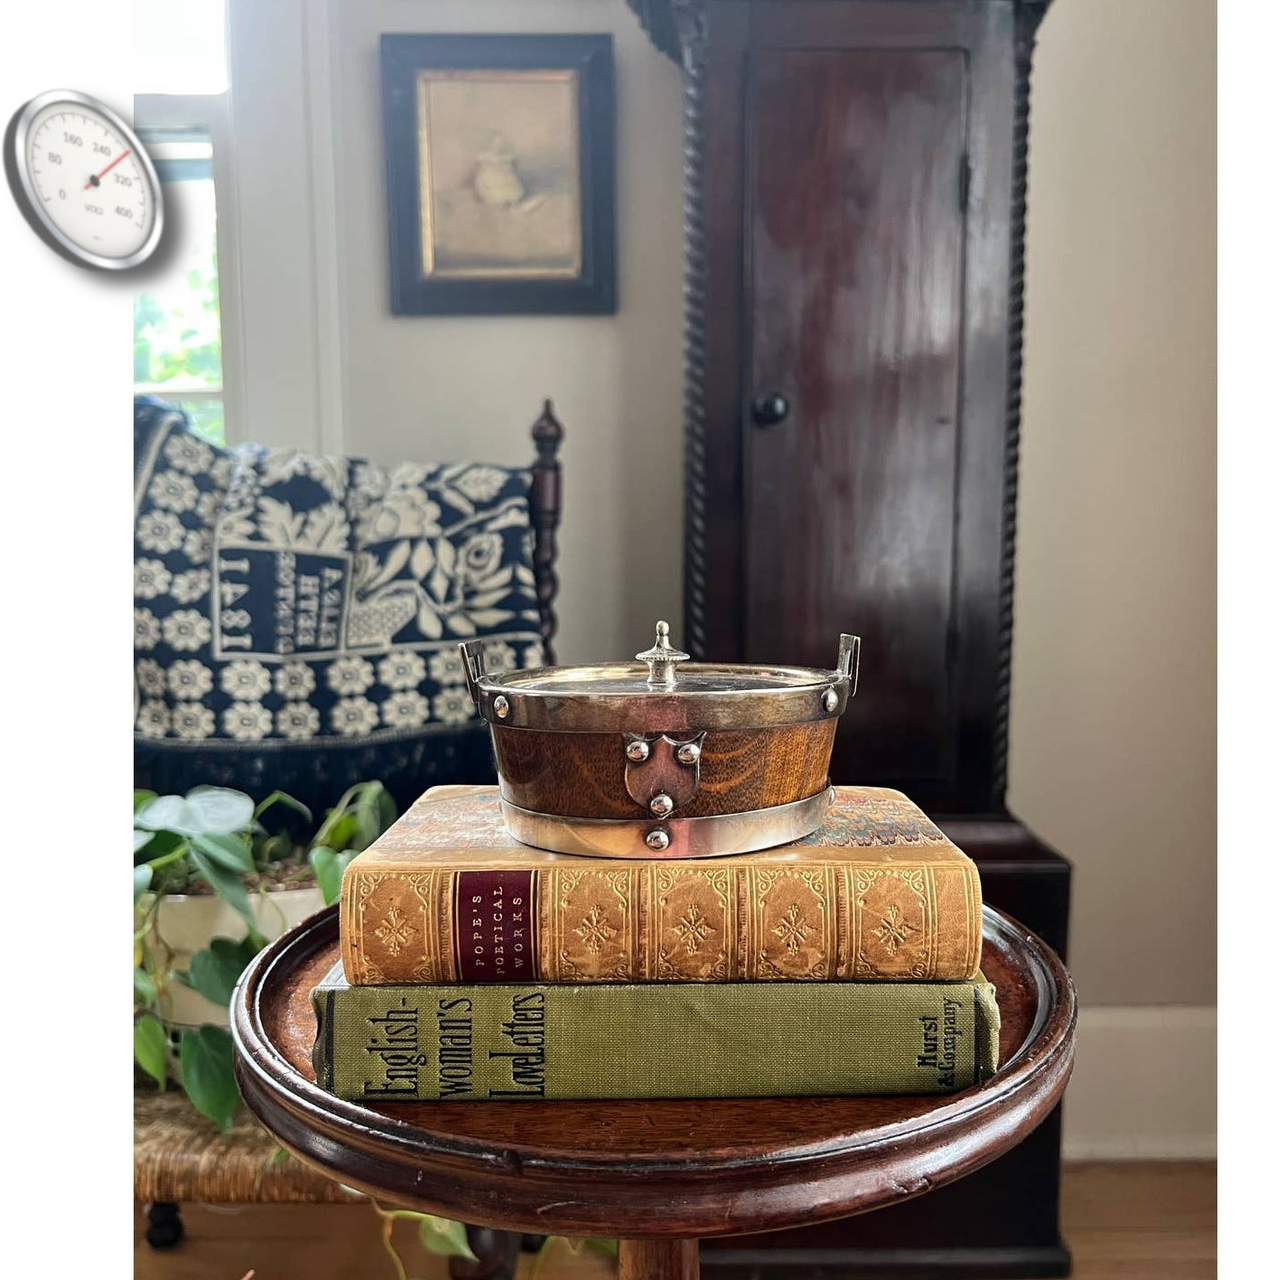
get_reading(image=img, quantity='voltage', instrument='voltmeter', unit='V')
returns 280 V
